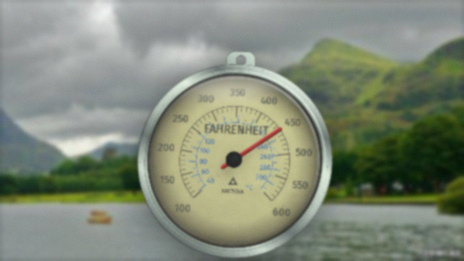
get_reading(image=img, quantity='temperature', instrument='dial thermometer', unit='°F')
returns 450 °F
